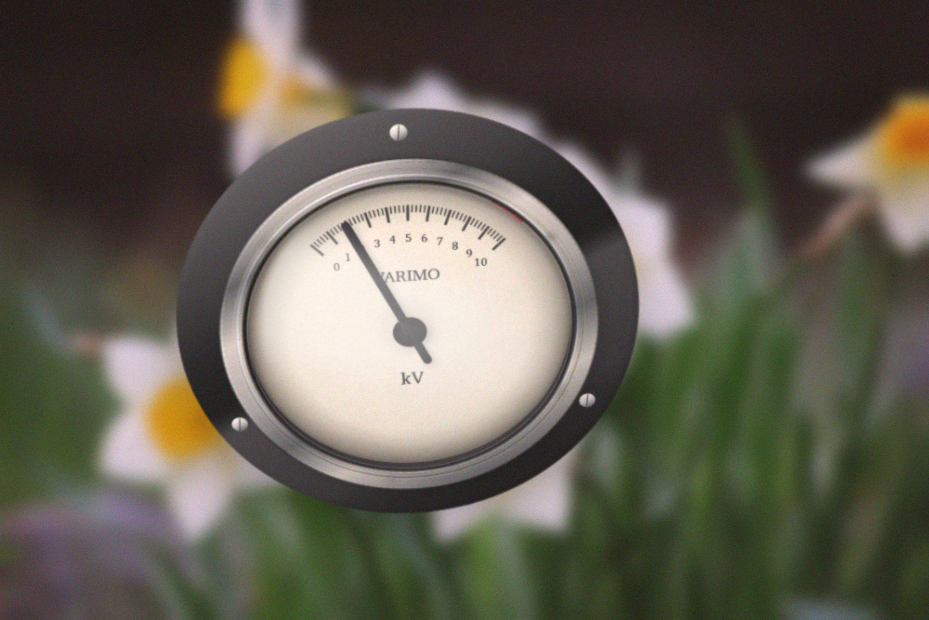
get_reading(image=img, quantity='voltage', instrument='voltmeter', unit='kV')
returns 2 kV
